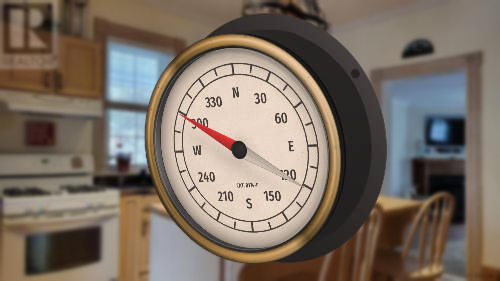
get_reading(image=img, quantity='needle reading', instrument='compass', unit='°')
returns 300 °
